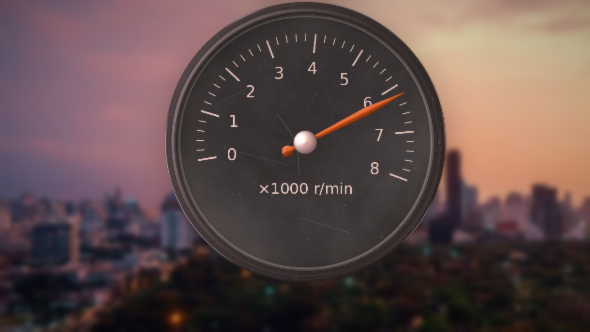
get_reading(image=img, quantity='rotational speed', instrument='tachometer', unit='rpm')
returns 6200 rpm
